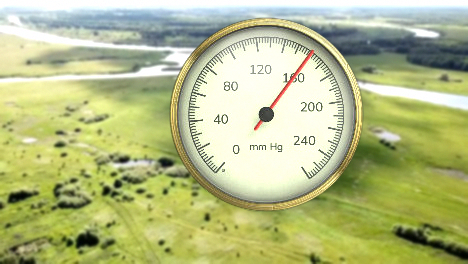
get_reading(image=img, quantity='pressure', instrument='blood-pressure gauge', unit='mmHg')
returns 160 mmHg
